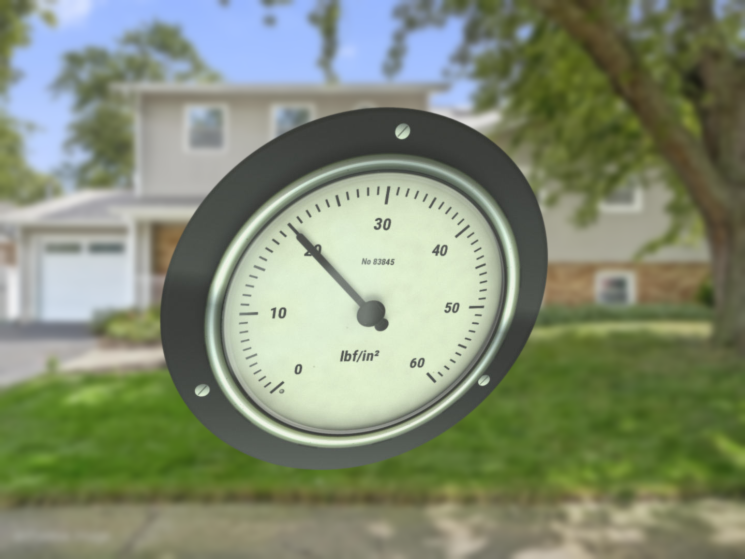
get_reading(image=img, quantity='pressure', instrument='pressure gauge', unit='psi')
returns 20 psi
